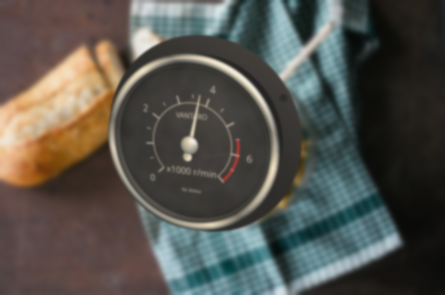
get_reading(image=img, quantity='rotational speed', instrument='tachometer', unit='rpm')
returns 3750 rpm
